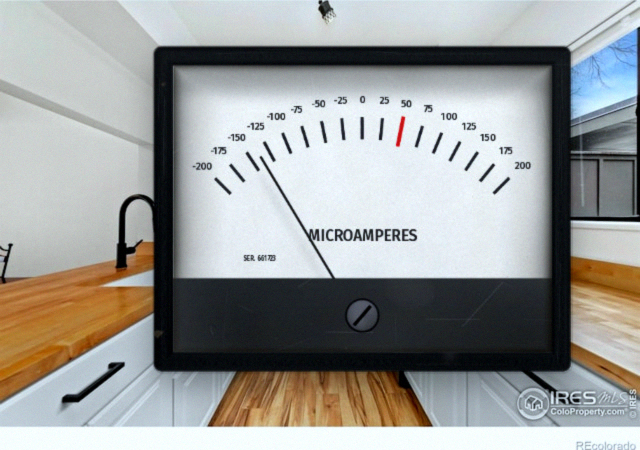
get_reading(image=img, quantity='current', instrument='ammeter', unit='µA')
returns -137.5 µA
